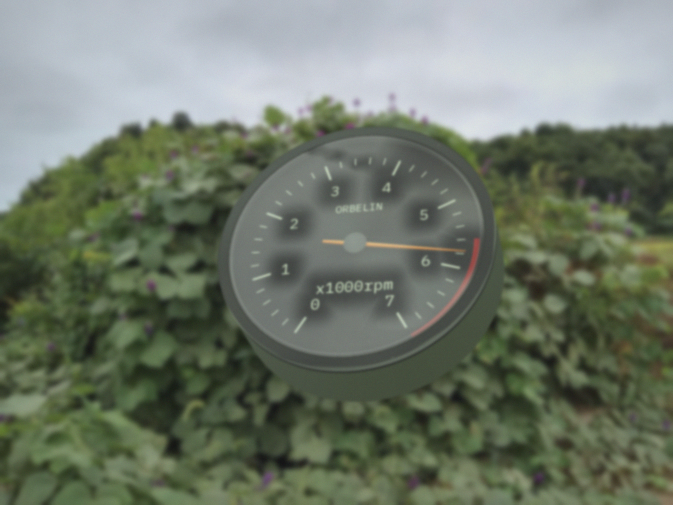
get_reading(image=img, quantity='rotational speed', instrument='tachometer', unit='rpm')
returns 5800 rpm
